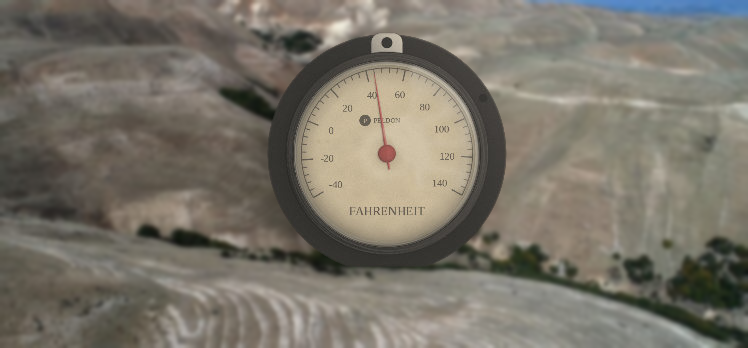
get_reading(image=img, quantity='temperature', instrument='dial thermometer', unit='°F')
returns 44 °F
